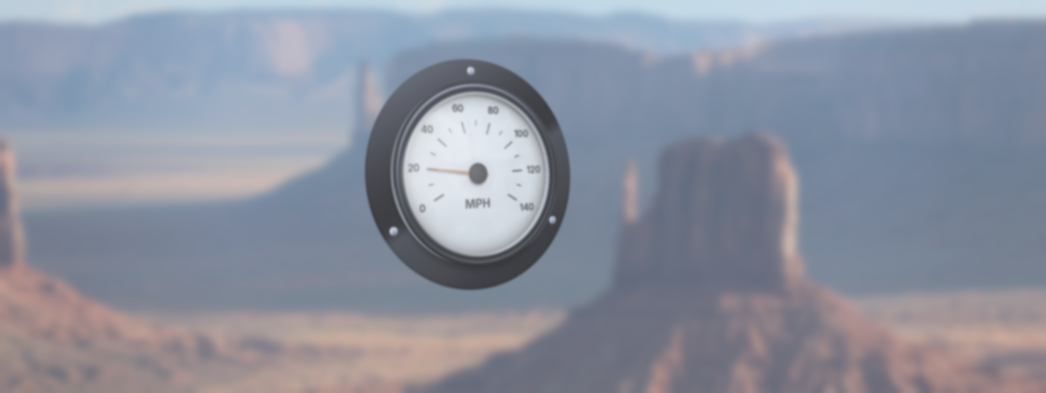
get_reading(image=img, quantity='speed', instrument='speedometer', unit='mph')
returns 20 mph
